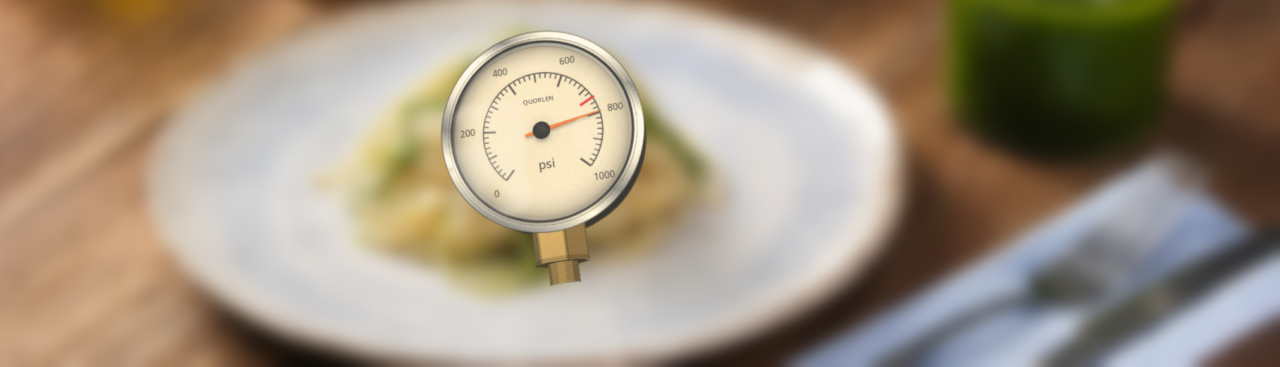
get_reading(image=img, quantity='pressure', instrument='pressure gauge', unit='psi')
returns 800 psi
